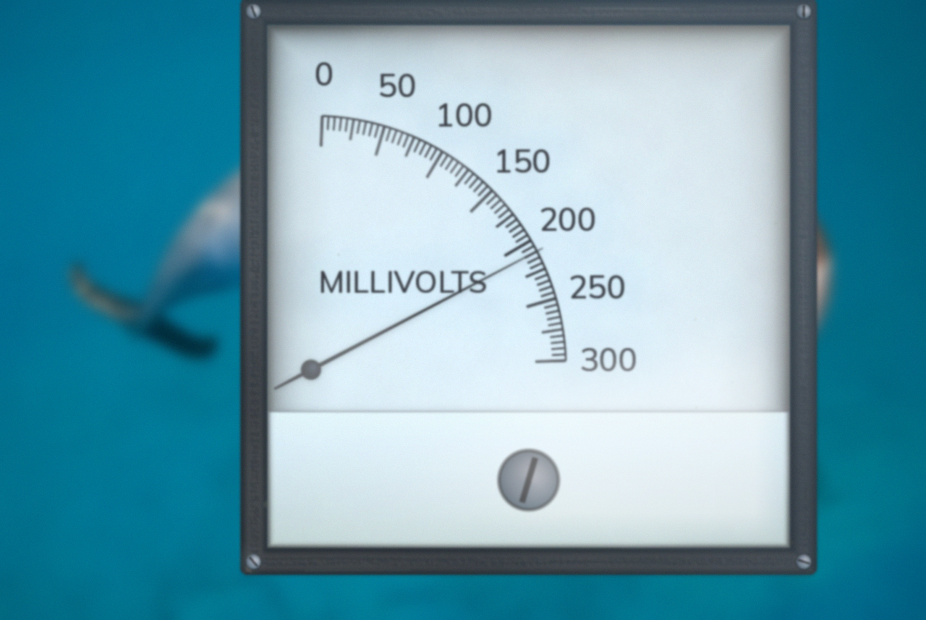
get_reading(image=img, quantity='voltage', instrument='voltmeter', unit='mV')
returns 210 mV
